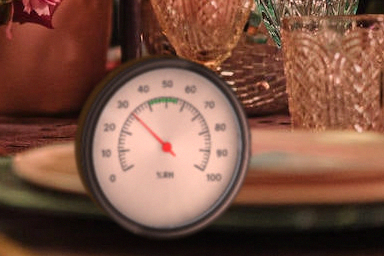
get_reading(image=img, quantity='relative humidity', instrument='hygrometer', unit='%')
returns 30 %
